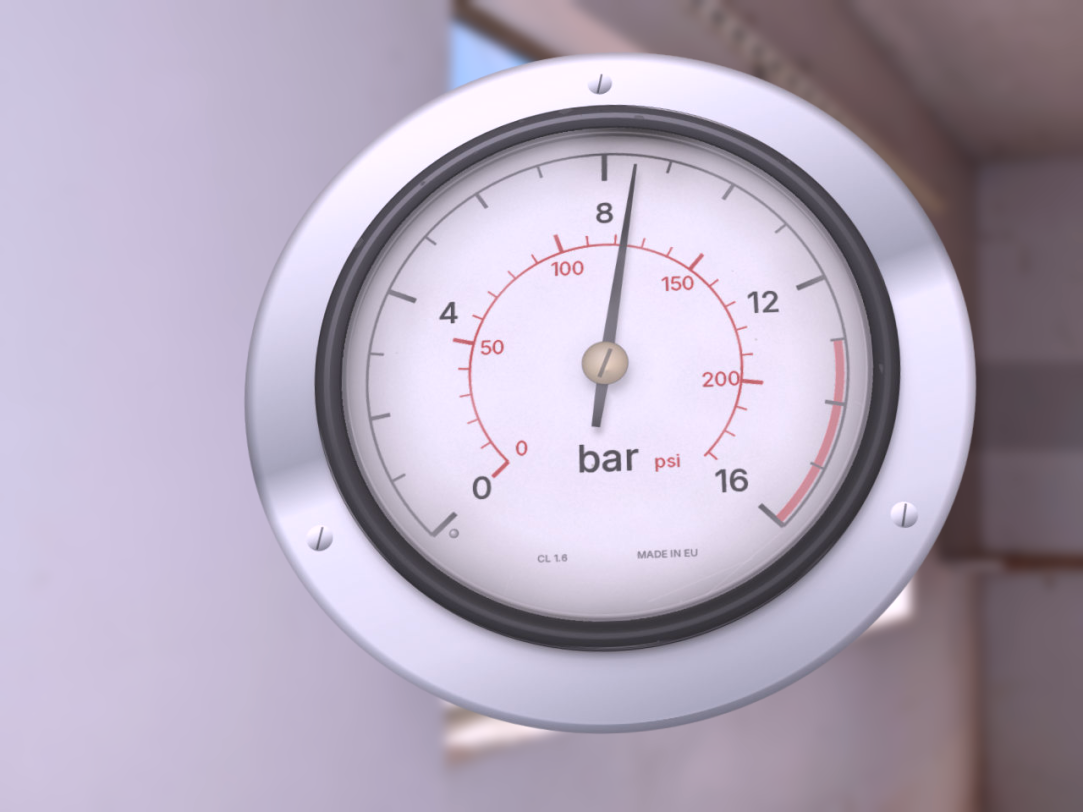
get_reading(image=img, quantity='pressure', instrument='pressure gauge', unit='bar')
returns 8.5 bar
